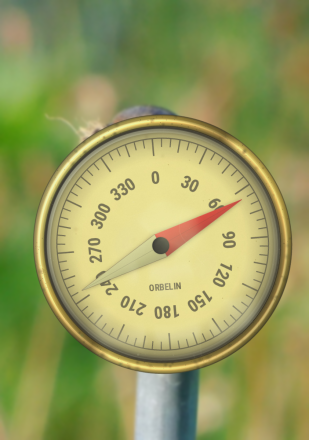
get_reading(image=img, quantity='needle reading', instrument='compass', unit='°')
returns 65 °
